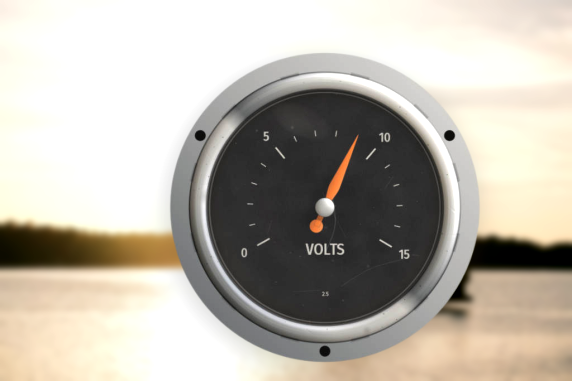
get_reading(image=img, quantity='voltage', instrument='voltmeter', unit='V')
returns 9 V
